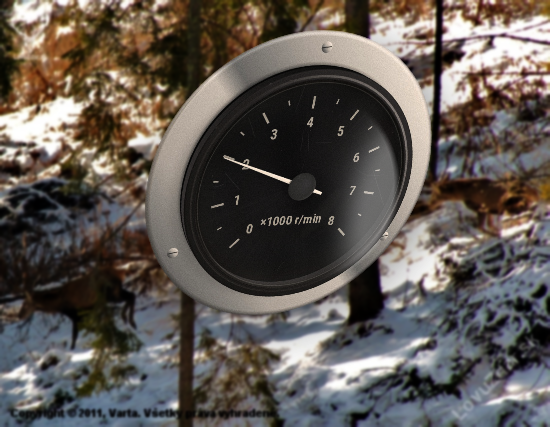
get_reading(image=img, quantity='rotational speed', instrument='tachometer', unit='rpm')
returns 2000 rpm
